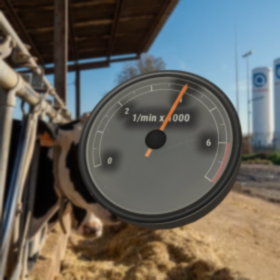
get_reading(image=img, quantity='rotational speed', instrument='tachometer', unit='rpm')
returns 4000 rpm
